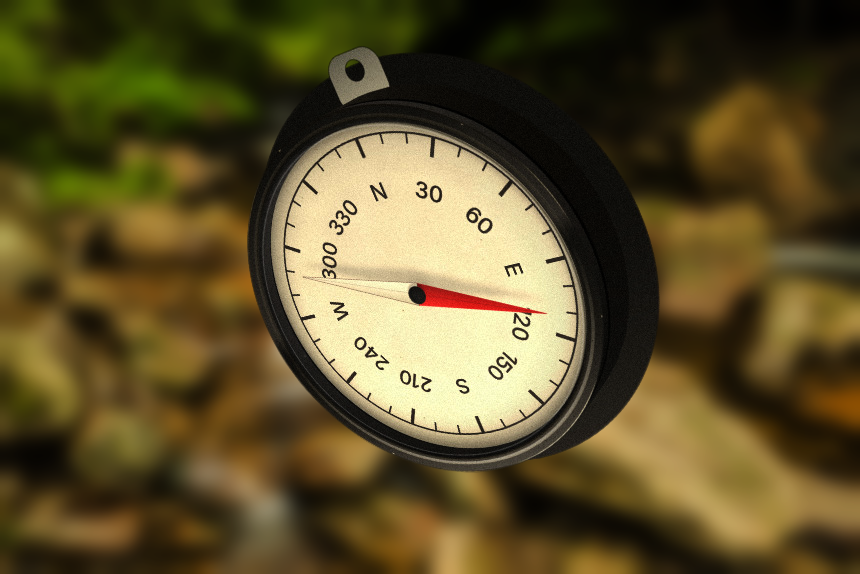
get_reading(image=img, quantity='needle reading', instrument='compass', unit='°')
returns 110 °
